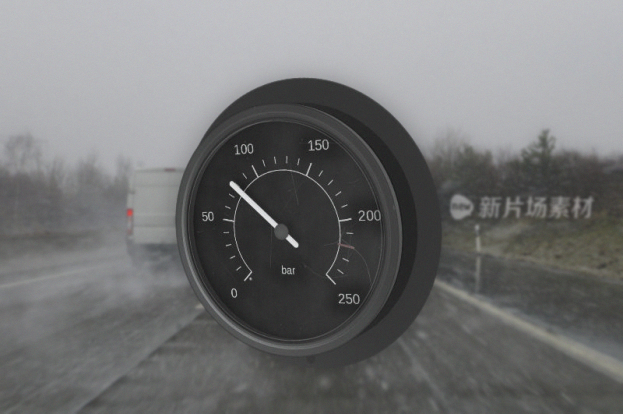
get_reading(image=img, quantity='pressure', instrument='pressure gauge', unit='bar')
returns 80 bar
